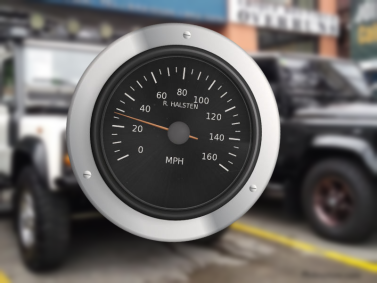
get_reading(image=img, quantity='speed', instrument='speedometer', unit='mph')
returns 27.5 mph
